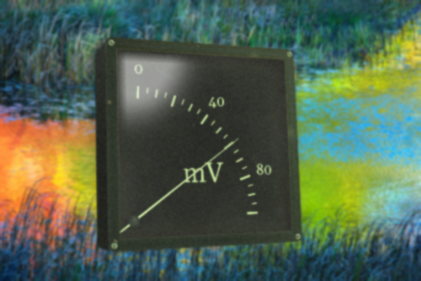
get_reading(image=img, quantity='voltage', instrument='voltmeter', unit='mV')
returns 60 mV
